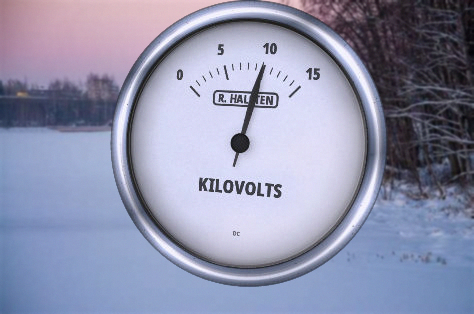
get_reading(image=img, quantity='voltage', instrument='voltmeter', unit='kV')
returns 10 kV
